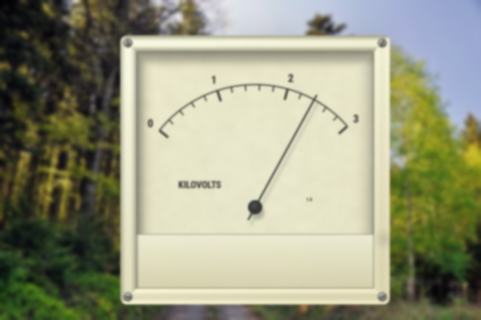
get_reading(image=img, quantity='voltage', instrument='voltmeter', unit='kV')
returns 2.4 kV
